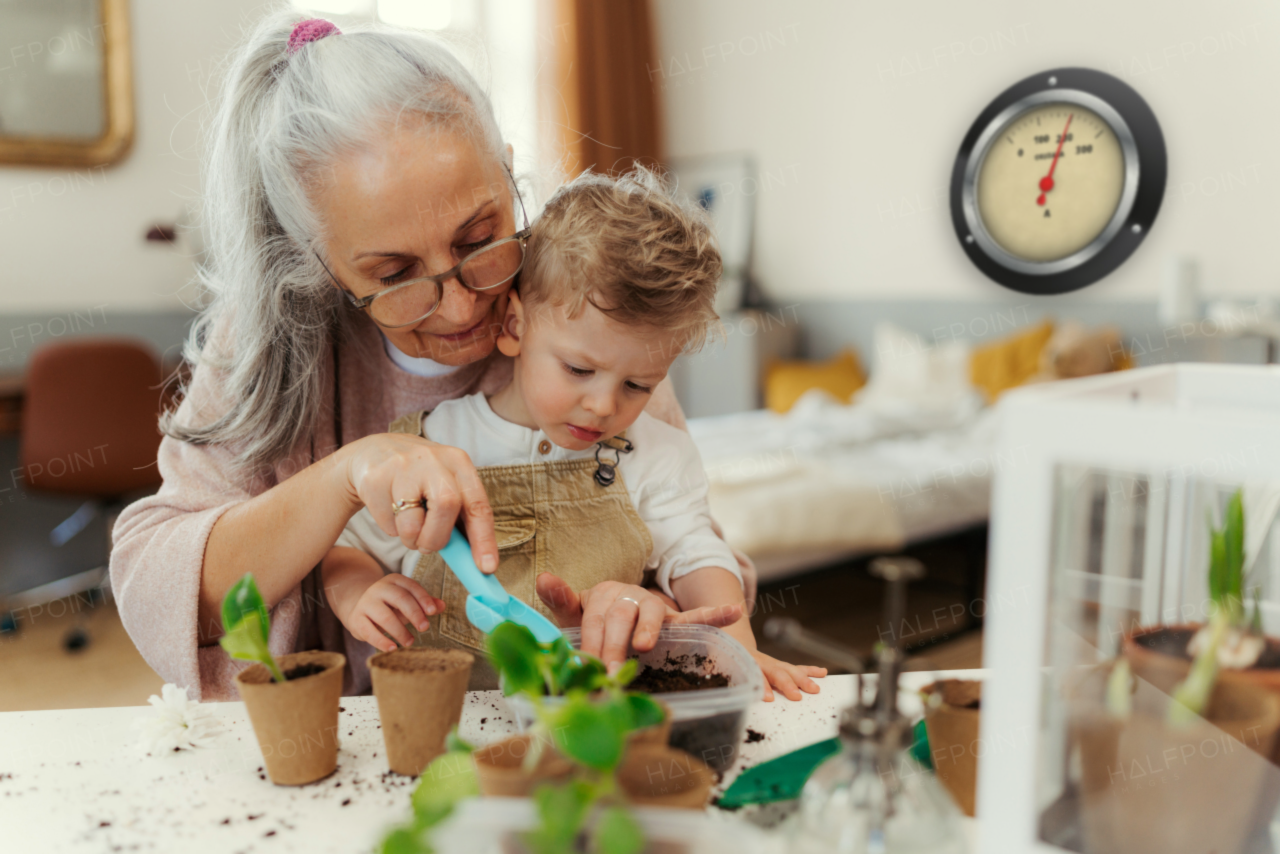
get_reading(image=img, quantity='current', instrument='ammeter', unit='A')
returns 200 A
